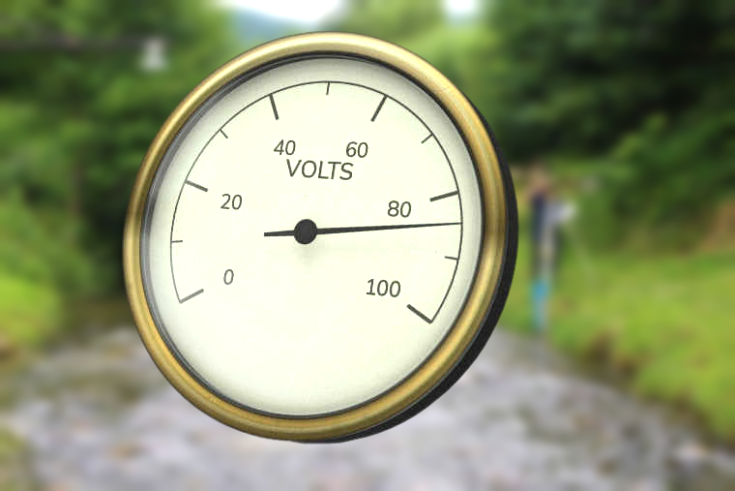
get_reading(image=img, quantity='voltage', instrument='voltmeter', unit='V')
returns 85 V
